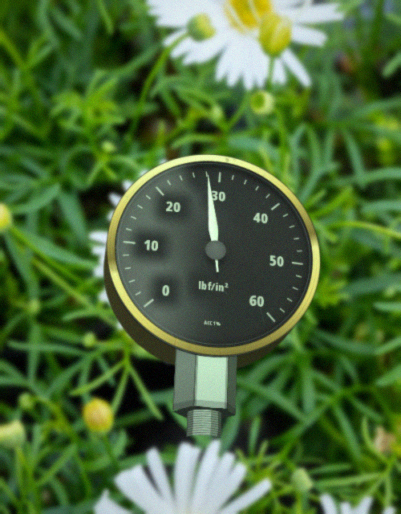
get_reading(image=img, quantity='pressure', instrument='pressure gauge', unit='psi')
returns 28 psi
